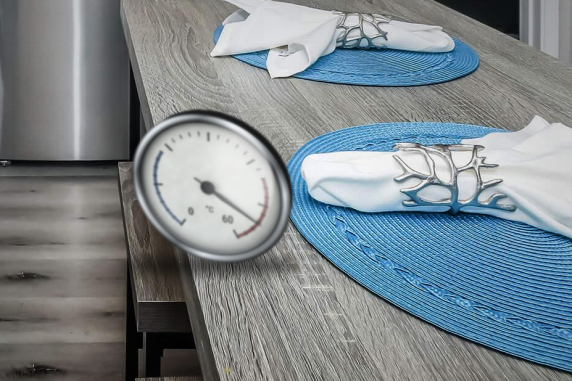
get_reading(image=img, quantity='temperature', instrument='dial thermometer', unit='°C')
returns 54 °C
